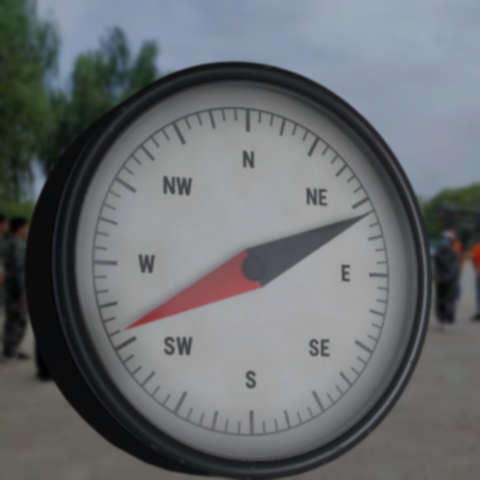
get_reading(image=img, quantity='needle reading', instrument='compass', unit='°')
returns 245 °
